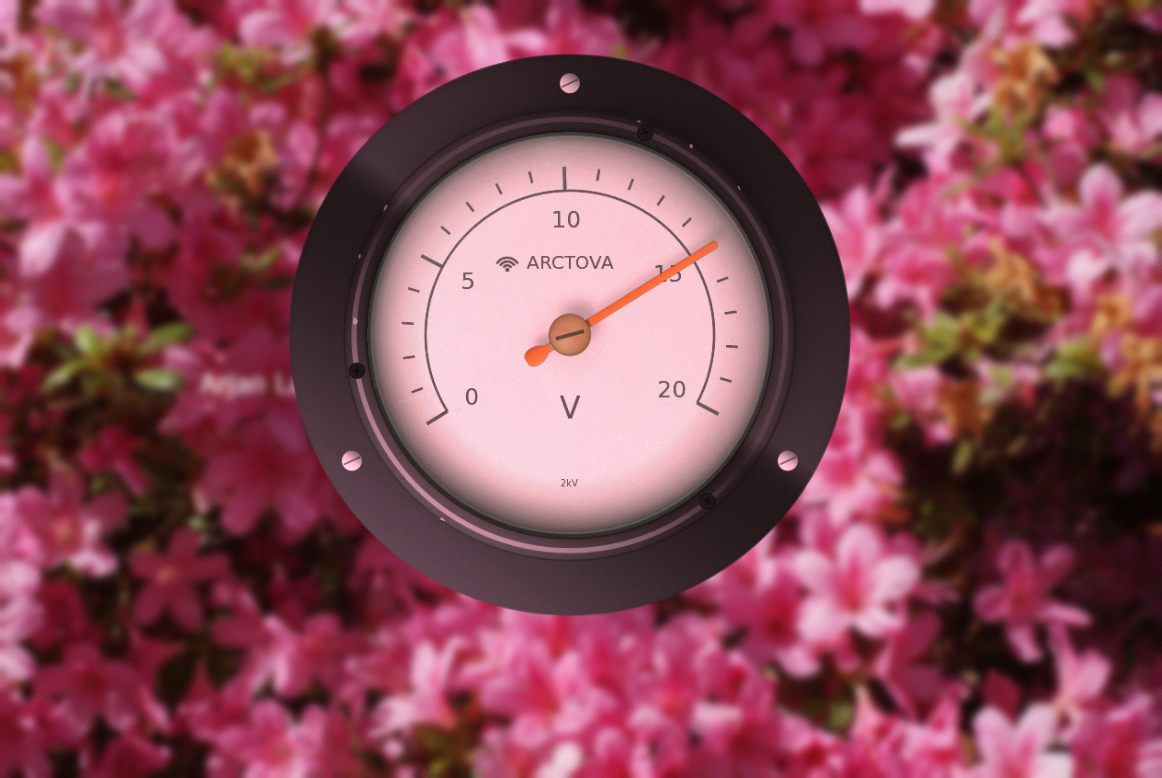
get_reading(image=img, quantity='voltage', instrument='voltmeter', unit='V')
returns 15 V
